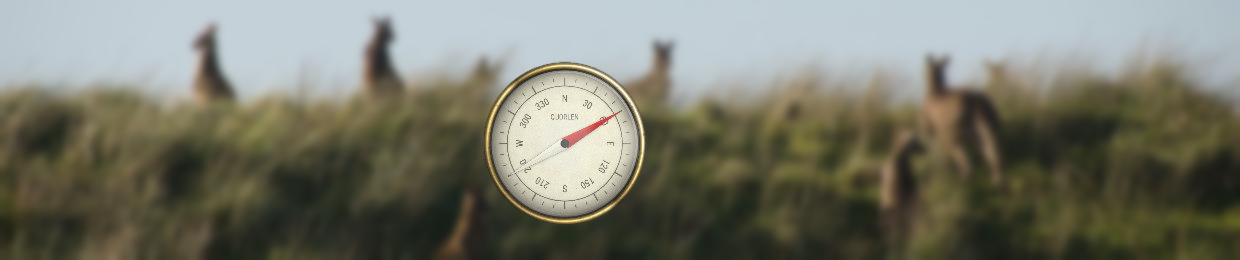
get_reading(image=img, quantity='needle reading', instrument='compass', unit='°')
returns 60 °
